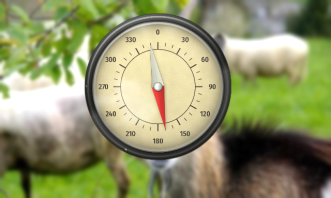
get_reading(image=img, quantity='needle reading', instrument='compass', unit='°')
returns 170 °
